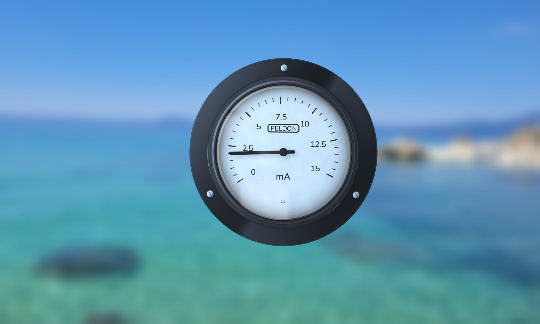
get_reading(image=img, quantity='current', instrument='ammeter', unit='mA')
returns 2 mA
